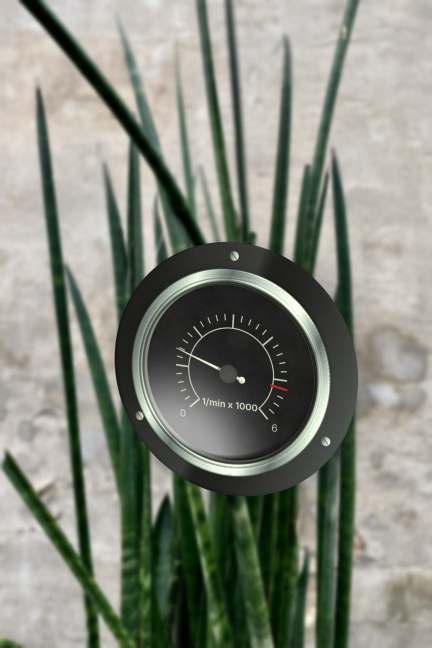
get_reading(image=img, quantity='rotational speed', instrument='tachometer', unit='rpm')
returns 1400 rpm
